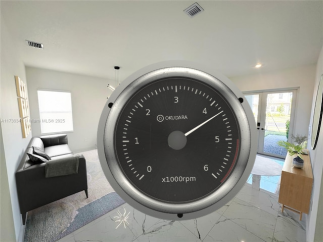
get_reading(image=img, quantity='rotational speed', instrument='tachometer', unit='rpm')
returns 4300 rpm
